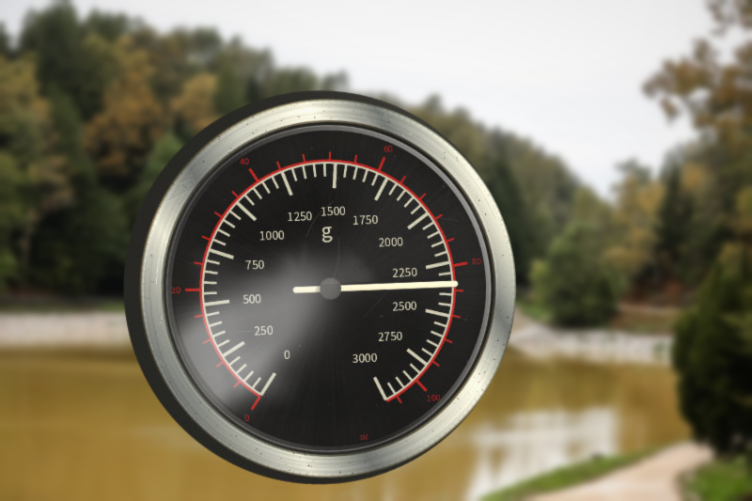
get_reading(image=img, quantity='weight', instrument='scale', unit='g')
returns 2350 g
